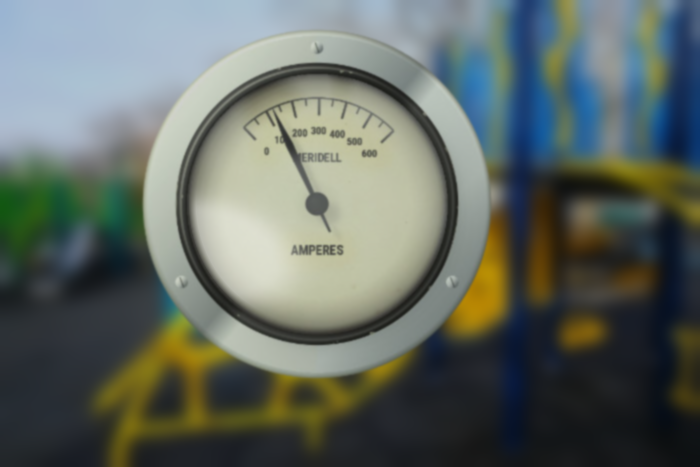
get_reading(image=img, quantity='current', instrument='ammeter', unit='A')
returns 125 A
